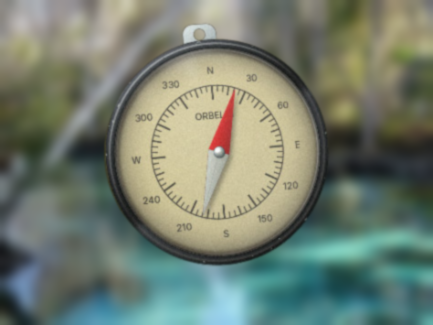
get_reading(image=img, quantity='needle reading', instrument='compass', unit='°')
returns 20 °
